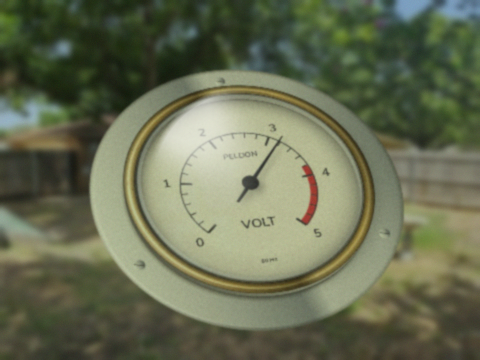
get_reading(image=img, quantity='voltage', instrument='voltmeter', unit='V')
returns 3.2 V
